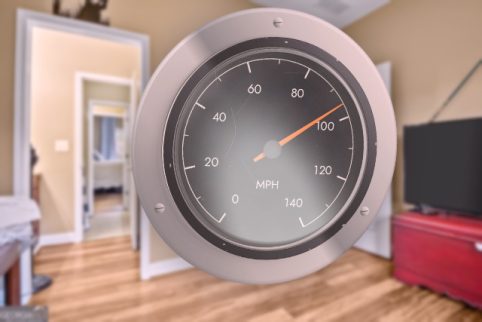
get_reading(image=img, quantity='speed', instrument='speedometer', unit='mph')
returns 95 mph
